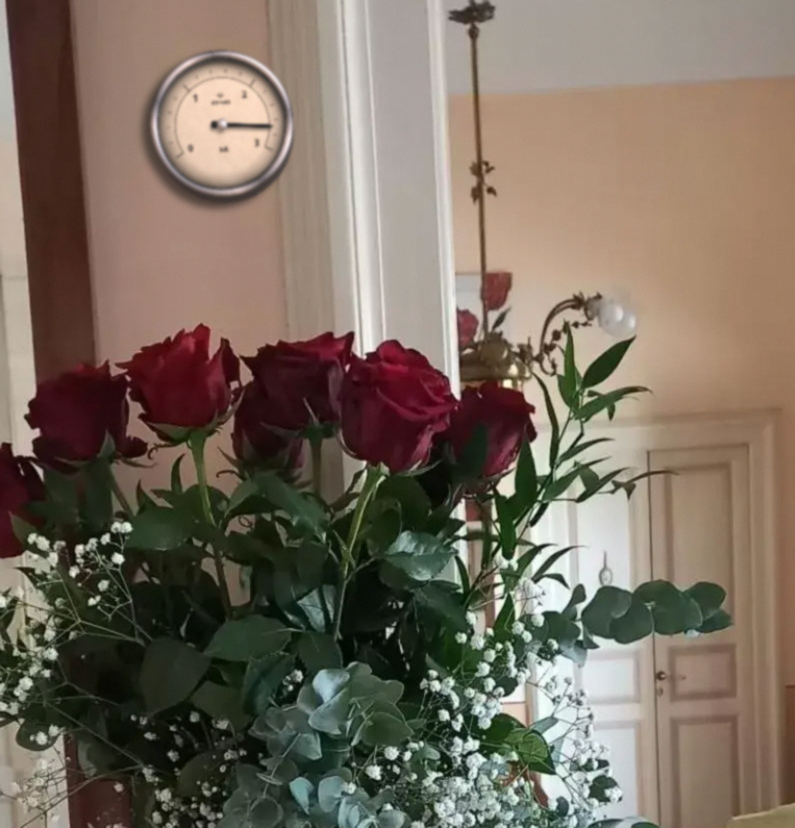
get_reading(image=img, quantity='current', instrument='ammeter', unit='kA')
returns 2.7 kA
